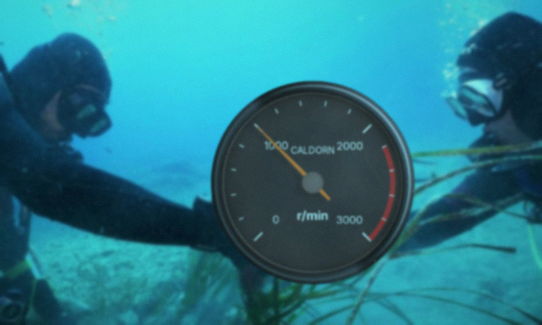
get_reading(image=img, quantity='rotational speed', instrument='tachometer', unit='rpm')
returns 1000 rpm
